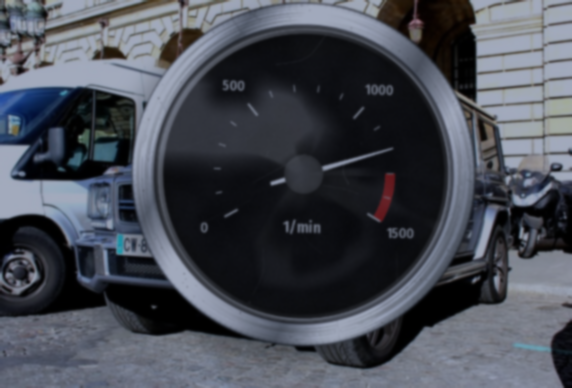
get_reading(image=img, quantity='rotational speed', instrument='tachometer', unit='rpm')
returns 1200 rpm
